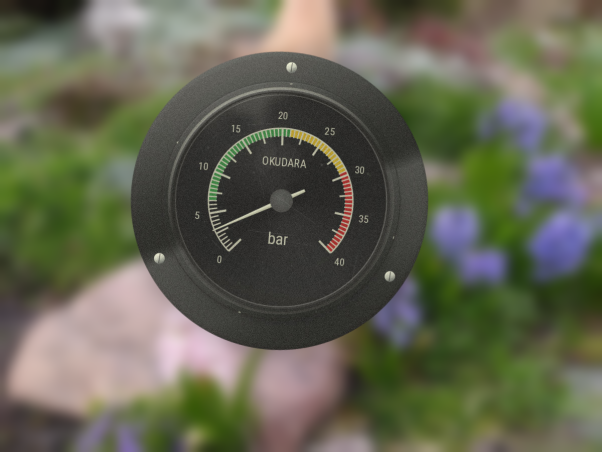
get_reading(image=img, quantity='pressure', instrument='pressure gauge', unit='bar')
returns 3 bar
